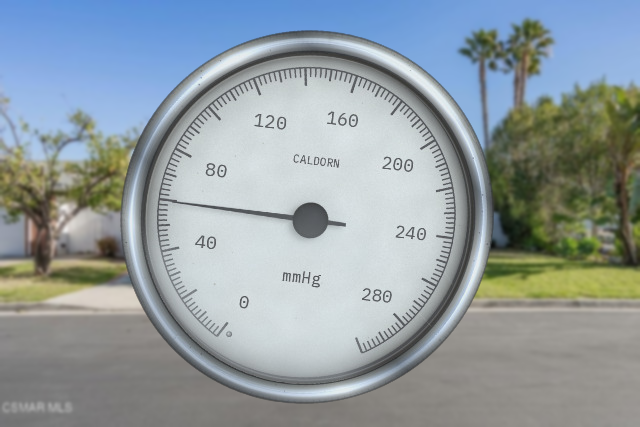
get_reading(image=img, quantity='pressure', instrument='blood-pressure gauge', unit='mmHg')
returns 60 mmHg
